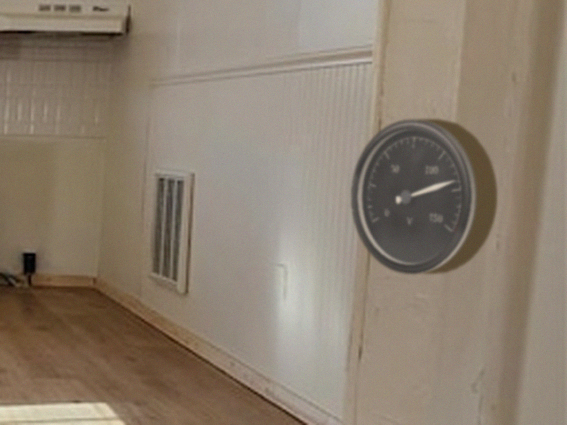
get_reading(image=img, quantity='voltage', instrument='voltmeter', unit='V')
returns 120 V
